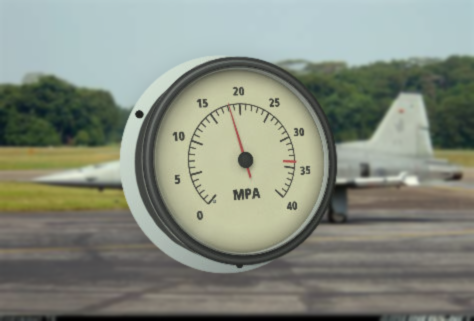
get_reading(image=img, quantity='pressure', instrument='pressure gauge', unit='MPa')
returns 18 MPa
